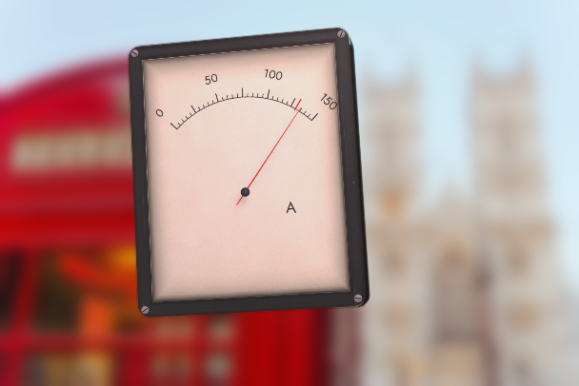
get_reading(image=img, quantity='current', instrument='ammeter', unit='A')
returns 135 A
